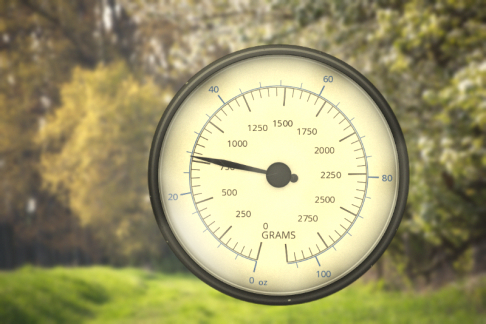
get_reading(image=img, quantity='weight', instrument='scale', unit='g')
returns 775 g
